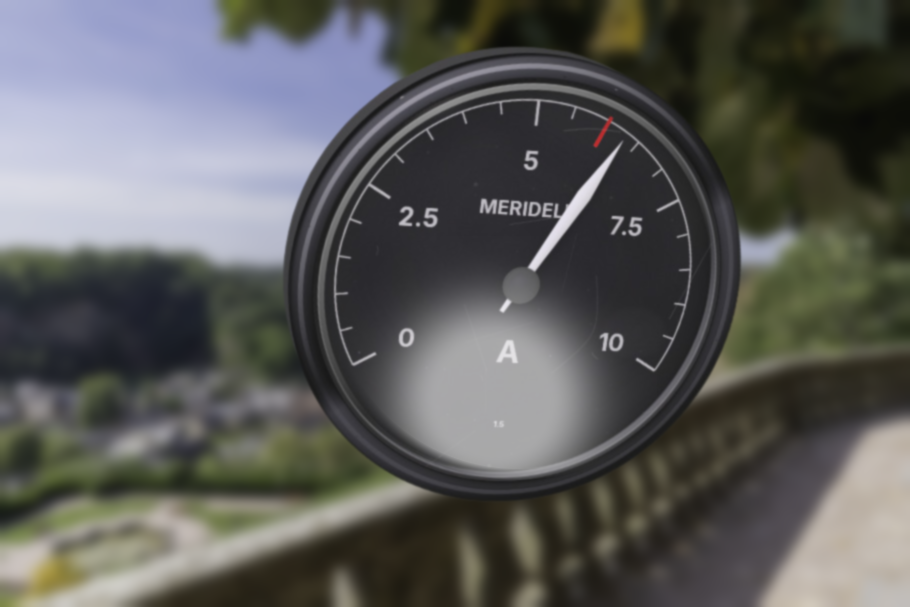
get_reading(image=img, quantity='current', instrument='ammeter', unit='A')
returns 6.25 A
